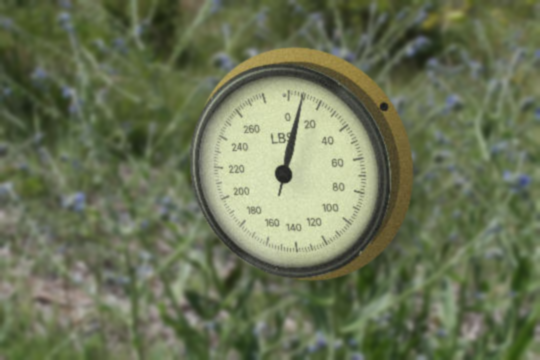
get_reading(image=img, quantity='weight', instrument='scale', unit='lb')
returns 10 lb
